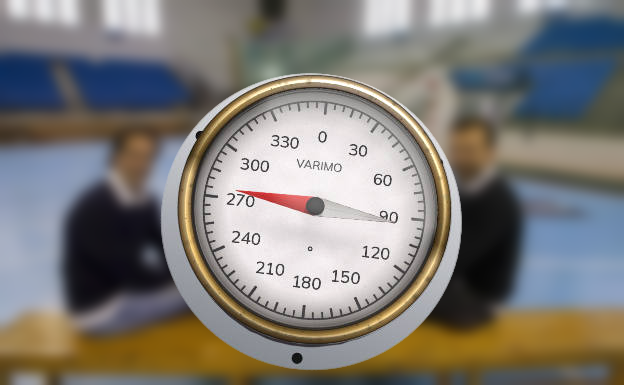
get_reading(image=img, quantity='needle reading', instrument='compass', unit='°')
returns 275 °
